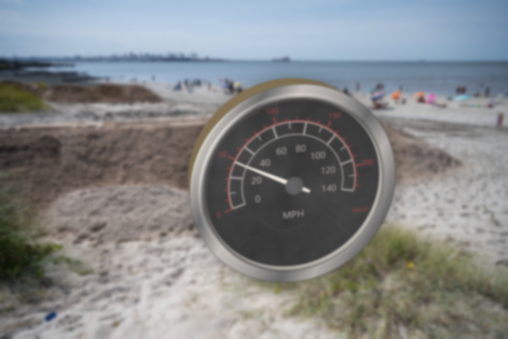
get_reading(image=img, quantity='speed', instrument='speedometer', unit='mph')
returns 30 mph
